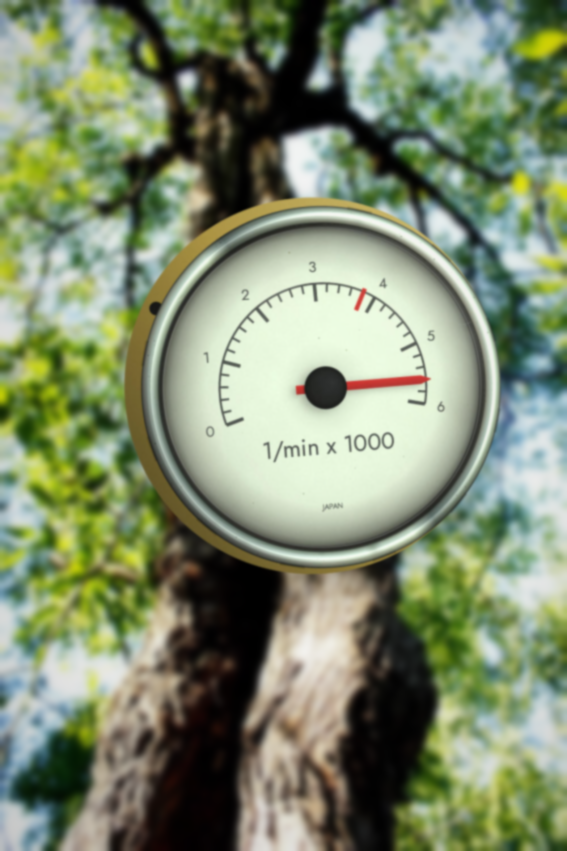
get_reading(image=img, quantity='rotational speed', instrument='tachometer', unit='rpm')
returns 5600 rpm
